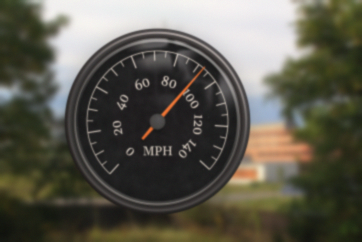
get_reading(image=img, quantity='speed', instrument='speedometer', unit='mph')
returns 92.5 mph
